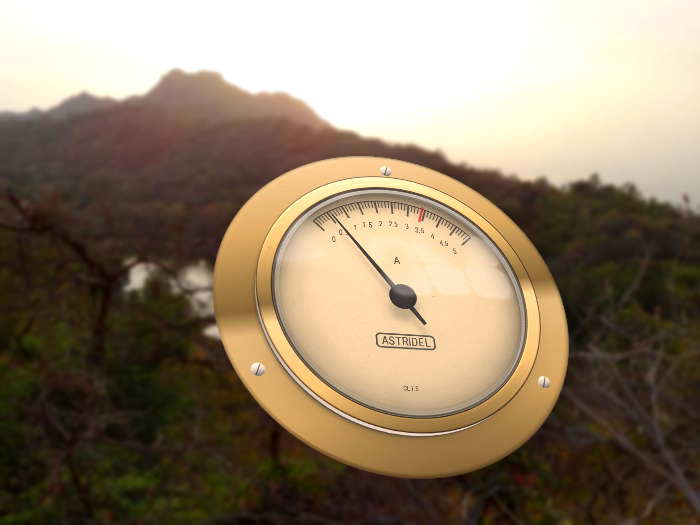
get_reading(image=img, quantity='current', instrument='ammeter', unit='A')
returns 0.5 A
